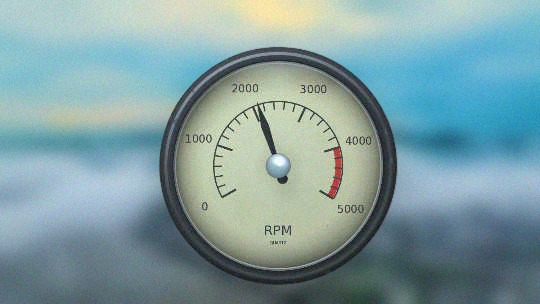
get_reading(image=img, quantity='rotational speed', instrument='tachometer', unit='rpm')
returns 2100 rpm
